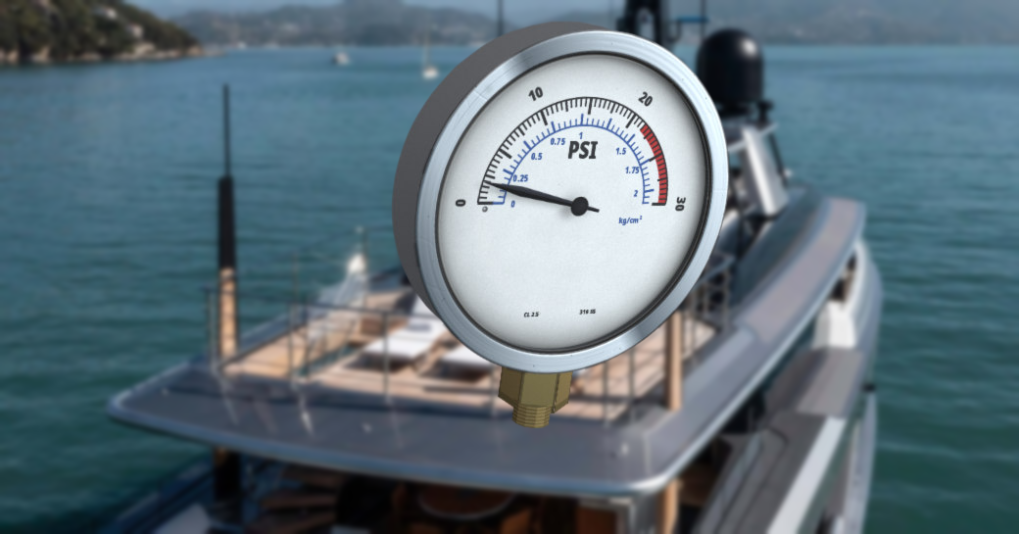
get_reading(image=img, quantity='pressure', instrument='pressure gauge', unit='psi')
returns 2 psi
